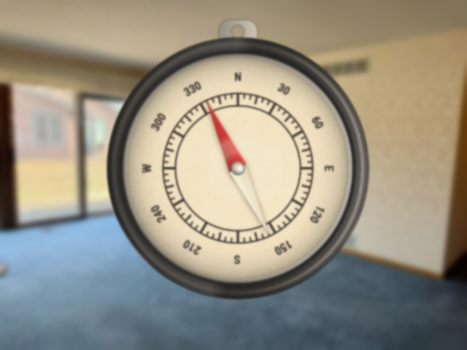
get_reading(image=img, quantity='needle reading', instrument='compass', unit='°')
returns 335 °
